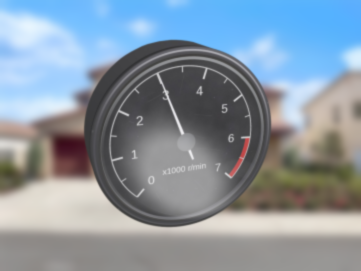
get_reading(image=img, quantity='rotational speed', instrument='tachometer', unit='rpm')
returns 3000 rpm
